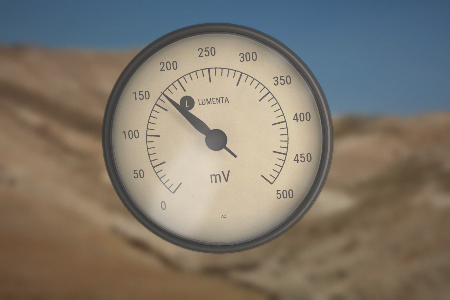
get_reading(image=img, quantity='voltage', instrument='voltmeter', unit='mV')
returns 170 mV
